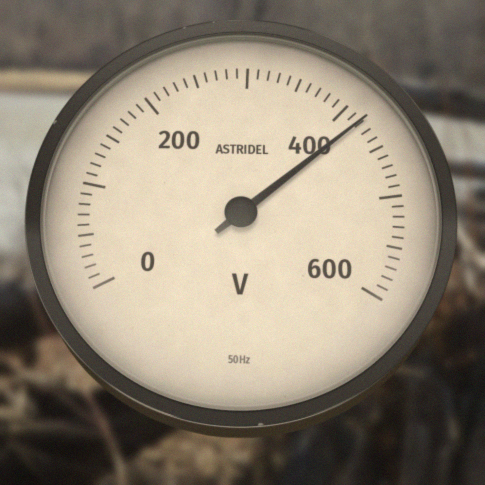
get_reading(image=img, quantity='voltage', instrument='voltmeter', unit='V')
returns 420 V
